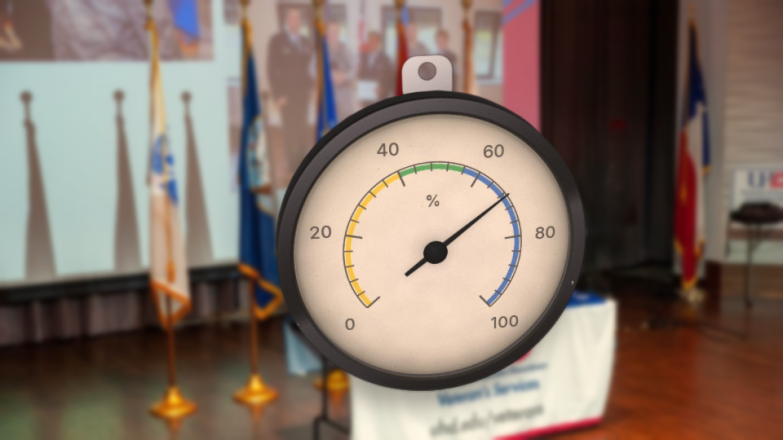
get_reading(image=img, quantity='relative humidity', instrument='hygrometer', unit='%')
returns 68 %
